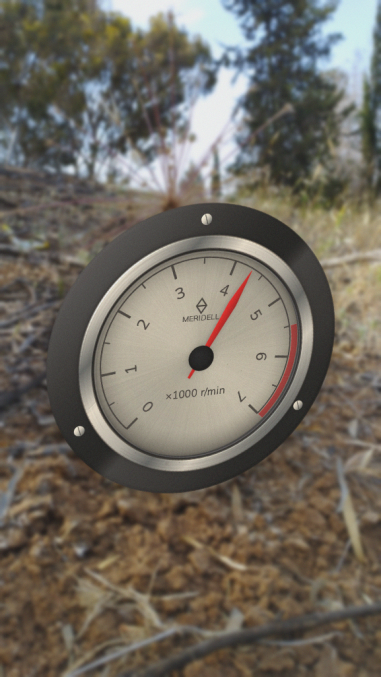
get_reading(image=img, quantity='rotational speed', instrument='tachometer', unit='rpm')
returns 4250 rpm
